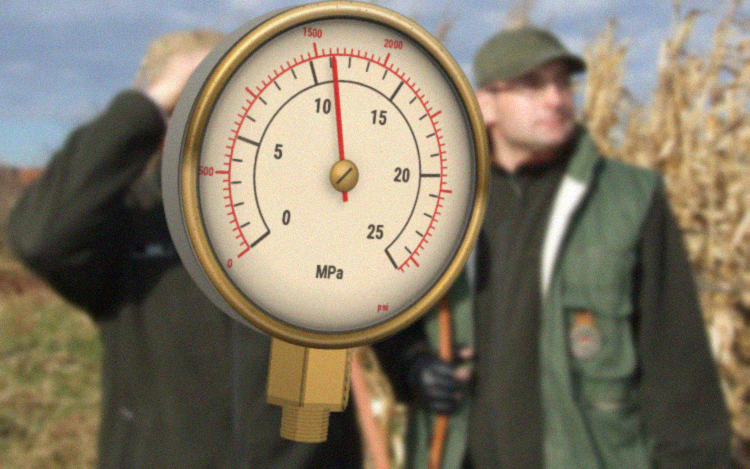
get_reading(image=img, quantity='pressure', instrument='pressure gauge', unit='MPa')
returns 11 MPa
